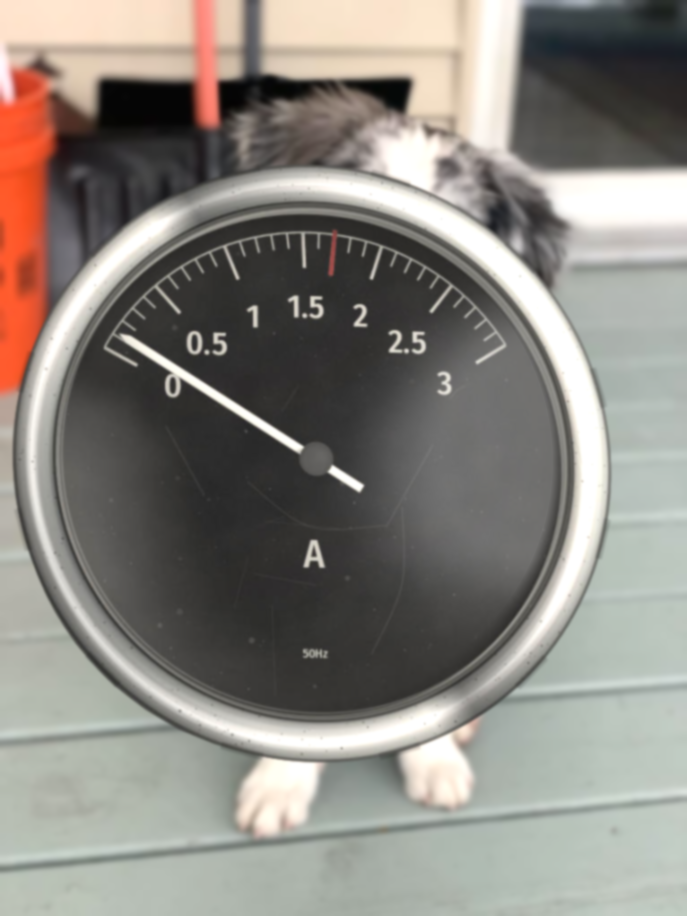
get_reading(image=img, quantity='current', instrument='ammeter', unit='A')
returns 0.1 A
